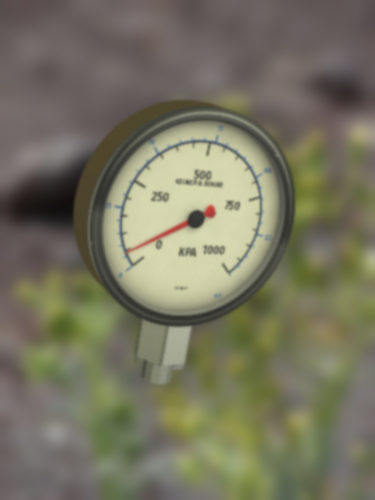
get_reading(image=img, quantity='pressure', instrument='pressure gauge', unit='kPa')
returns 50 kPa
